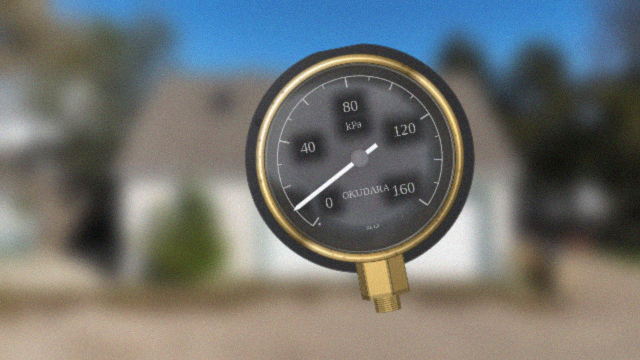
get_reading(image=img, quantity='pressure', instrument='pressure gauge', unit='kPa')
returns 10 kPa
